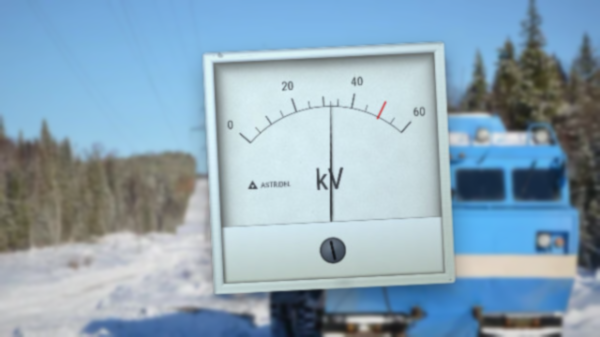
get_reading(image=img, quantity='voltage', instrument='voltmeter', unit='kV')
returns 32.5 kV
